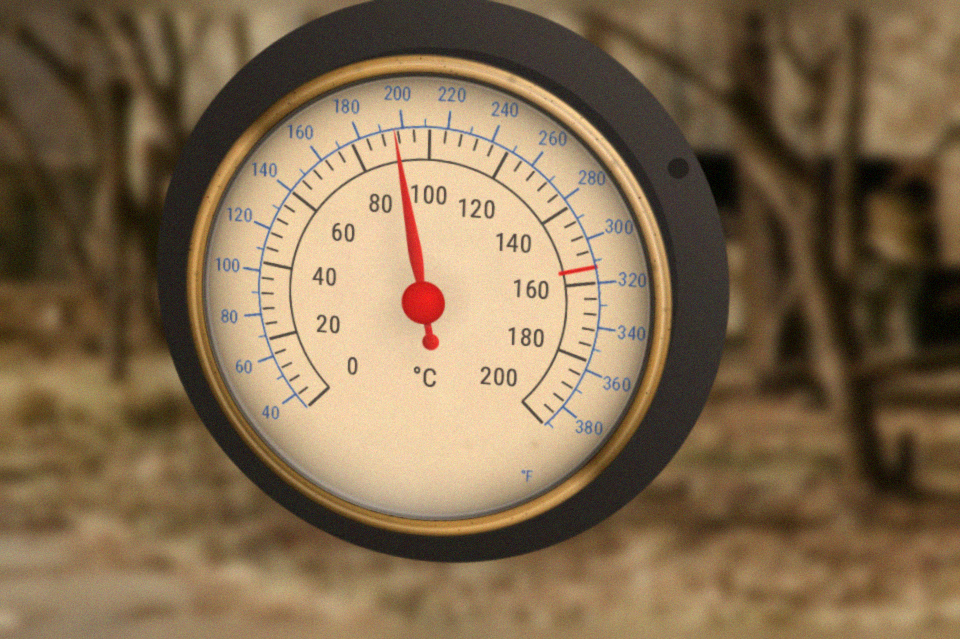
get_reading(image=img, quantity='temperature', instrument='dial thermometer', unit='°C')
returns 92 °C
